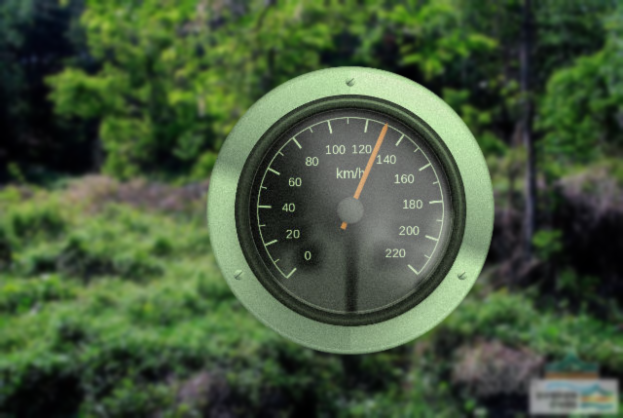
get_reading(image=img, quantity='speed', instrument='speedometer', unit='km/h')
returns 130 km/h
